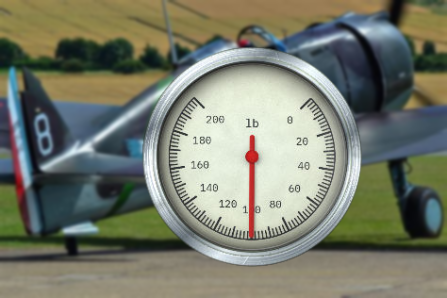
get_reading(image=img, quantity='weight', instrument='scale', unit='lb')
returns 100 lb
